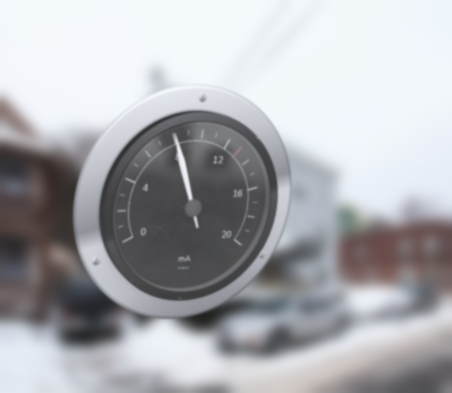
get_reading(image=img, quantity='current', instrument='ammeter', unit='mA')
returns 8 mA
